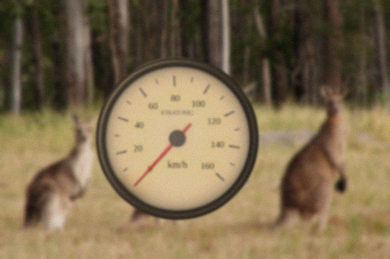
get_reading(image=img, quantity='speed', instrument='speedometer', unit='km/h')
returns 0 km/h
